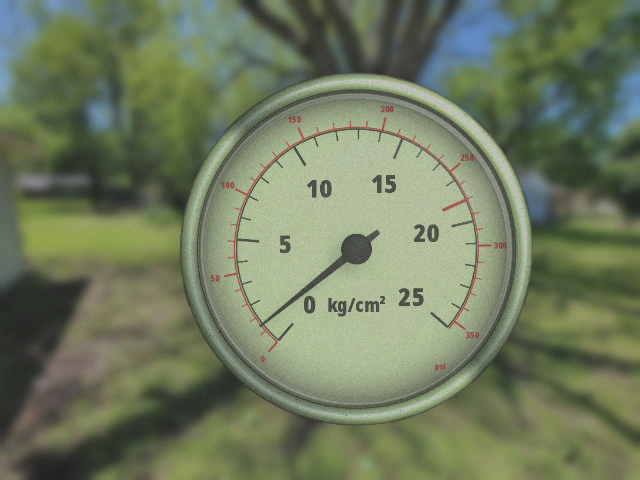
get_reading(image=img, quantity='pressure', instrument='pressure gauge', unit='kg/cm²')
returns 1 kg/cm²
